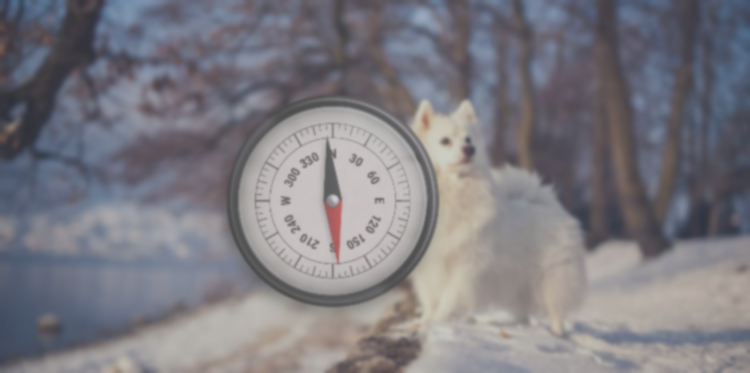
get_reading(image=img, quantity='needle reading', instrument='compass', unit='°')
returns 175 °
